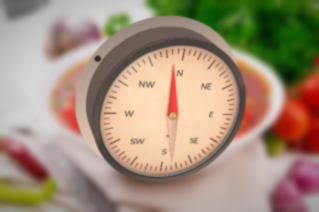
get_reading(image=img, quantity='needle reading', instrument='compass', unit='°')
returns 350 °
